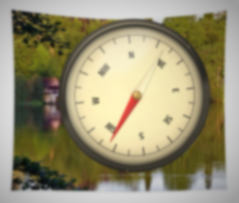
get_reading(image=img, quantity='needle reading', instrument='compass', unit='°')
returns 217.5 °
